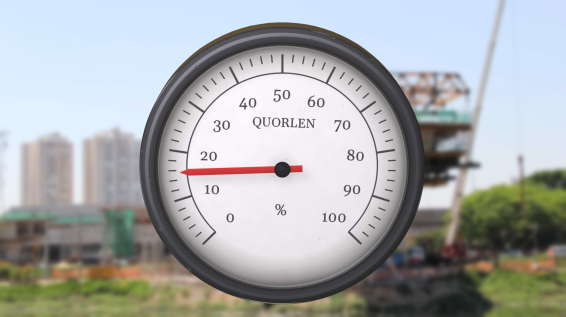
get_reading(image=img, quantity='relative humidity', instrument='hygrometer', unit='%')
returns 16 %
